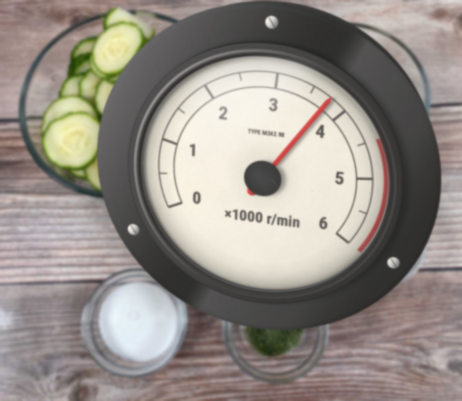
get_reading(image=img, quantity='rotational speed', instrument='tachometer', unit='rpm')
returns 3750 rpm
